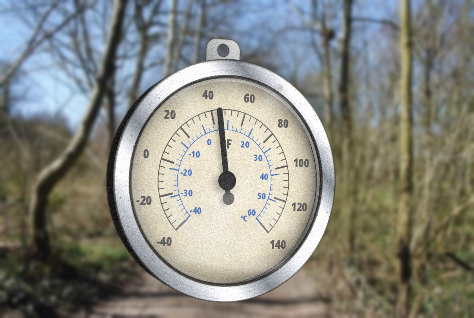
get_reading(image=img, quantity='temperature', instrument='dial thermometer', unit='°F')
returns 44 °F
